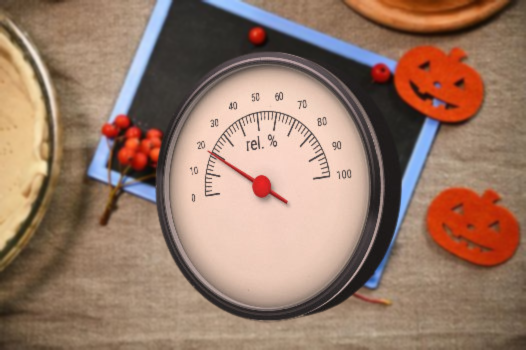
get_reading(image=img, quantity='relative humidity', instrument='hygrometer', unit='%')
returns 20 %
